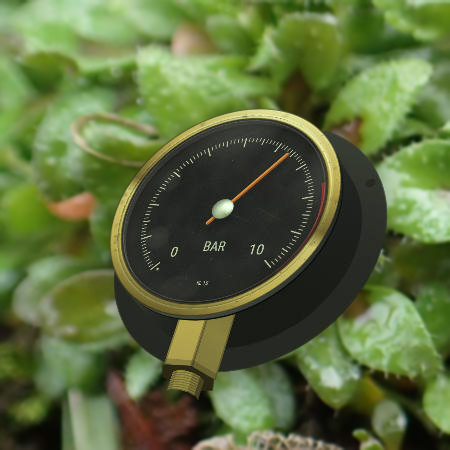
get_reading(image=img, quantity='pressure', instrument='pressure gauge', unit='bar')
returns 6.5 bar
